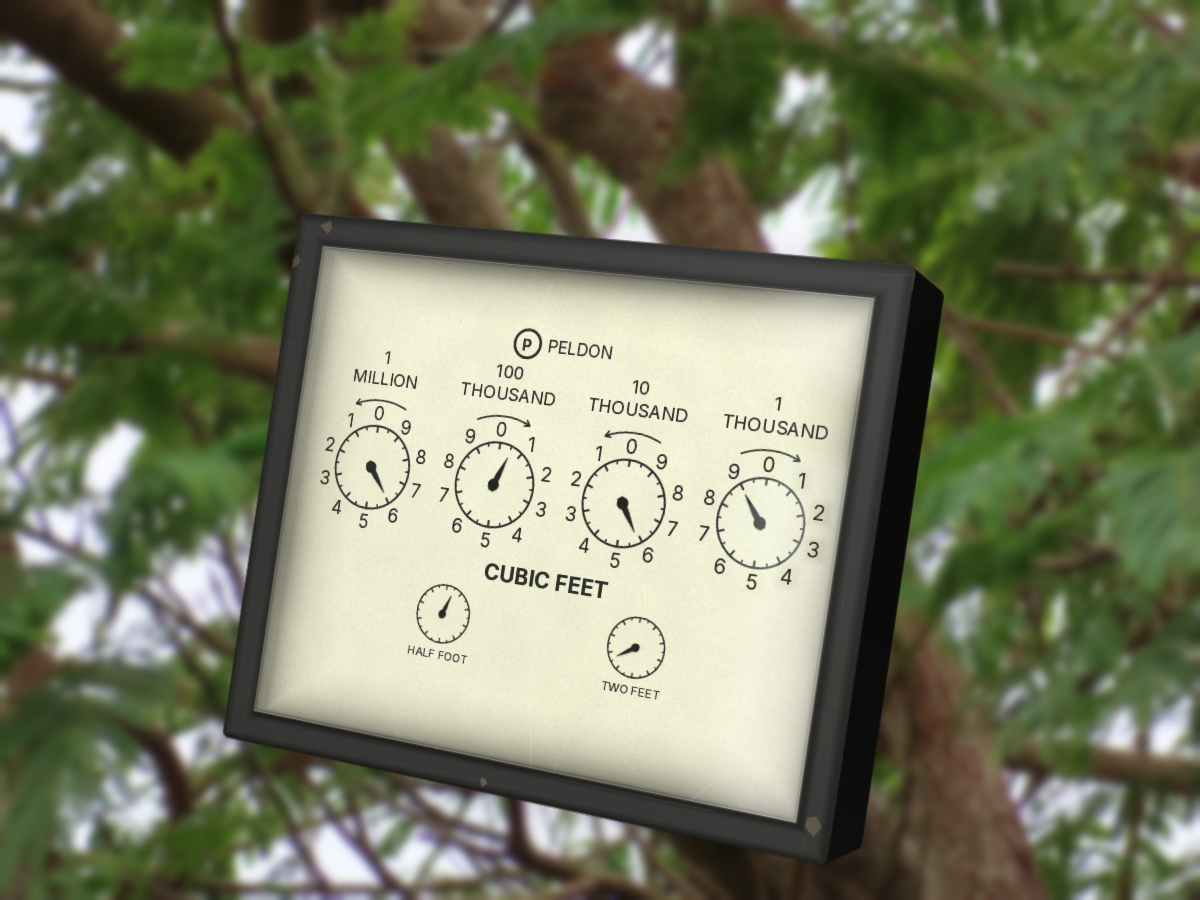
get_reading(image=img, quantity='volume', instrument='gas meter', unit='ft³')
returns 605900 ft³
